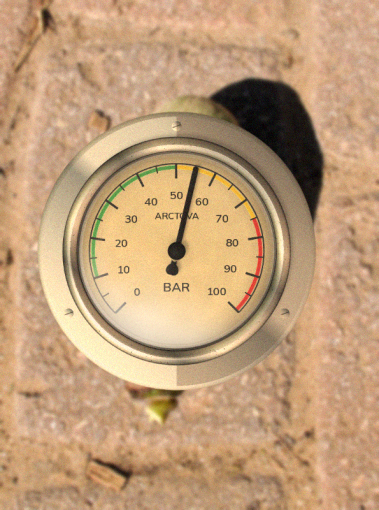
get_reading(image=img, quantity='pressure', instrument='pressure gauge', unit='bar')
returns 55 bar
